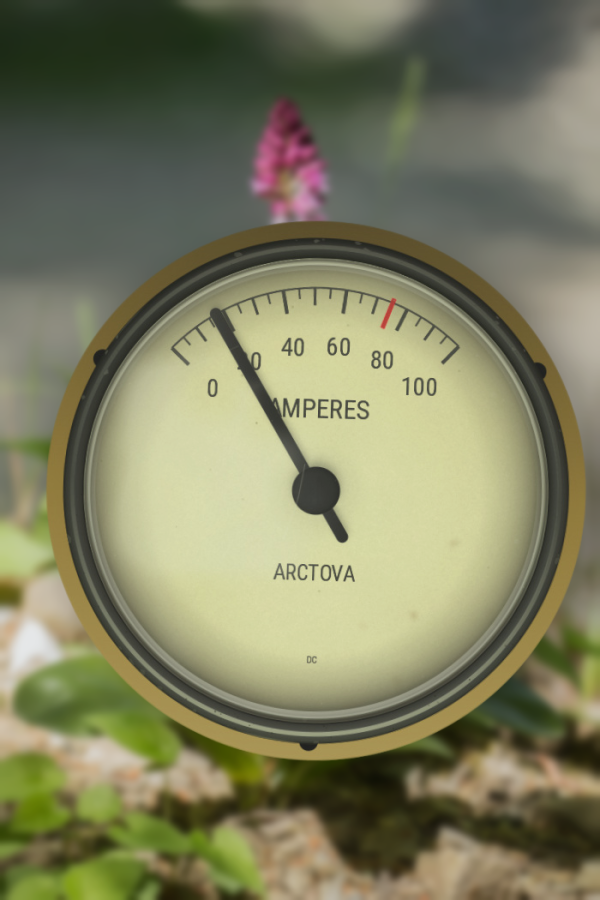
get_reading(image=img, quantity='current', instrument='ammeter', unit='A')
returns 17.5 A
